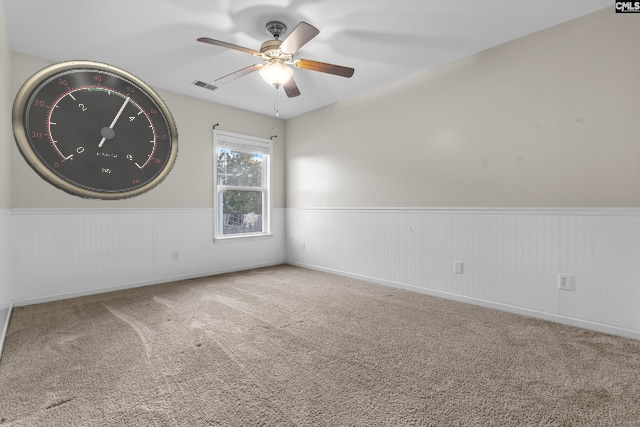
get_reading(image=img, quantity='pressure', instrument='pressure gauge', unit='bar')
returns 3.5 bar
